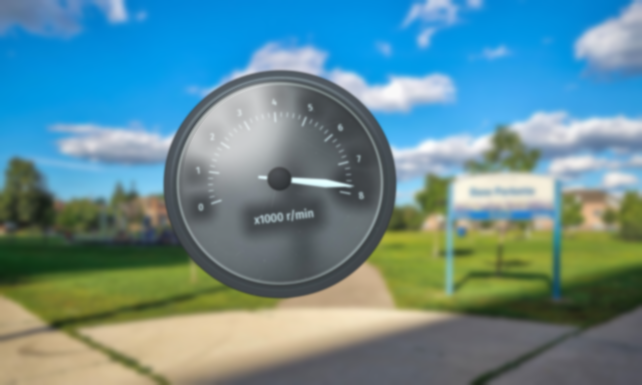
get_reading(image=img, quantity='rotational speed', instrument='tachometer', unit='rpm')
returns 7800 rpm
